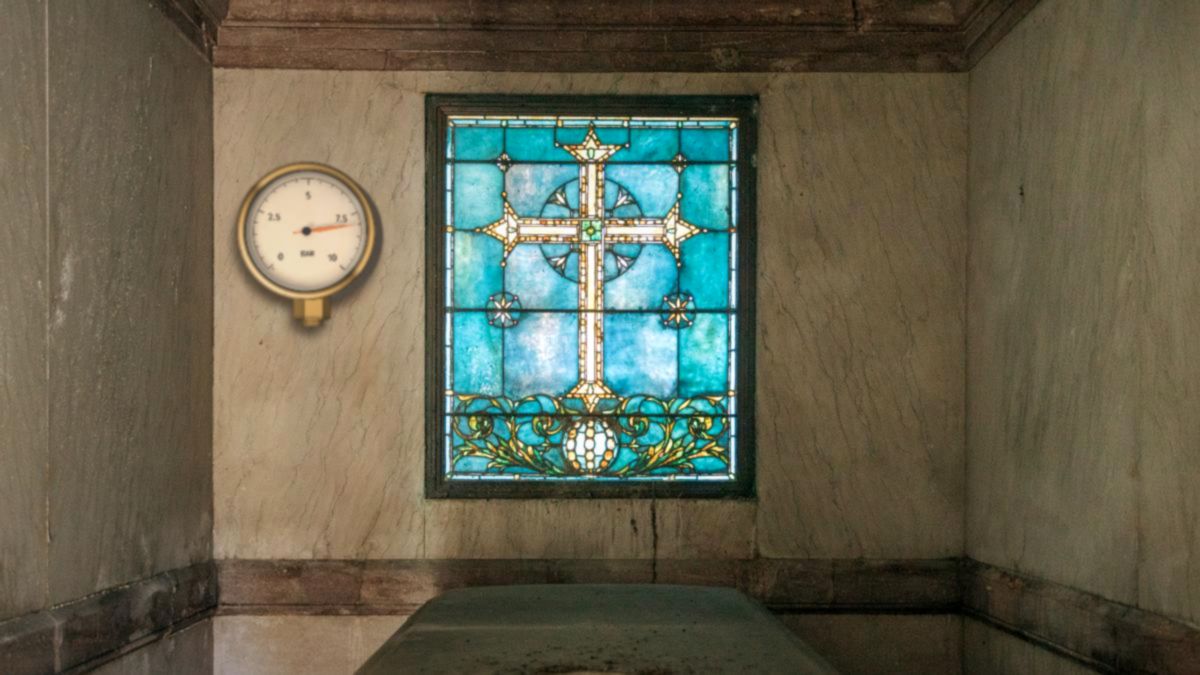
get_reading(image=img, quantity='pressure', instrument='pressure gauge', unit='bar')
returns 8 bar
